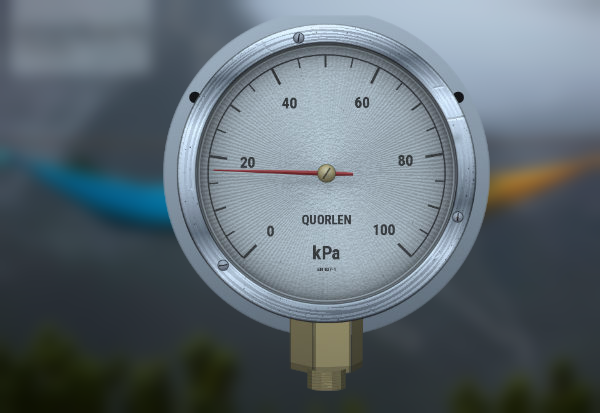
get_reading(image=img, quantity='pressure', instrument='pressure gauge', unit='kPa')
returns 17.5 kPa
